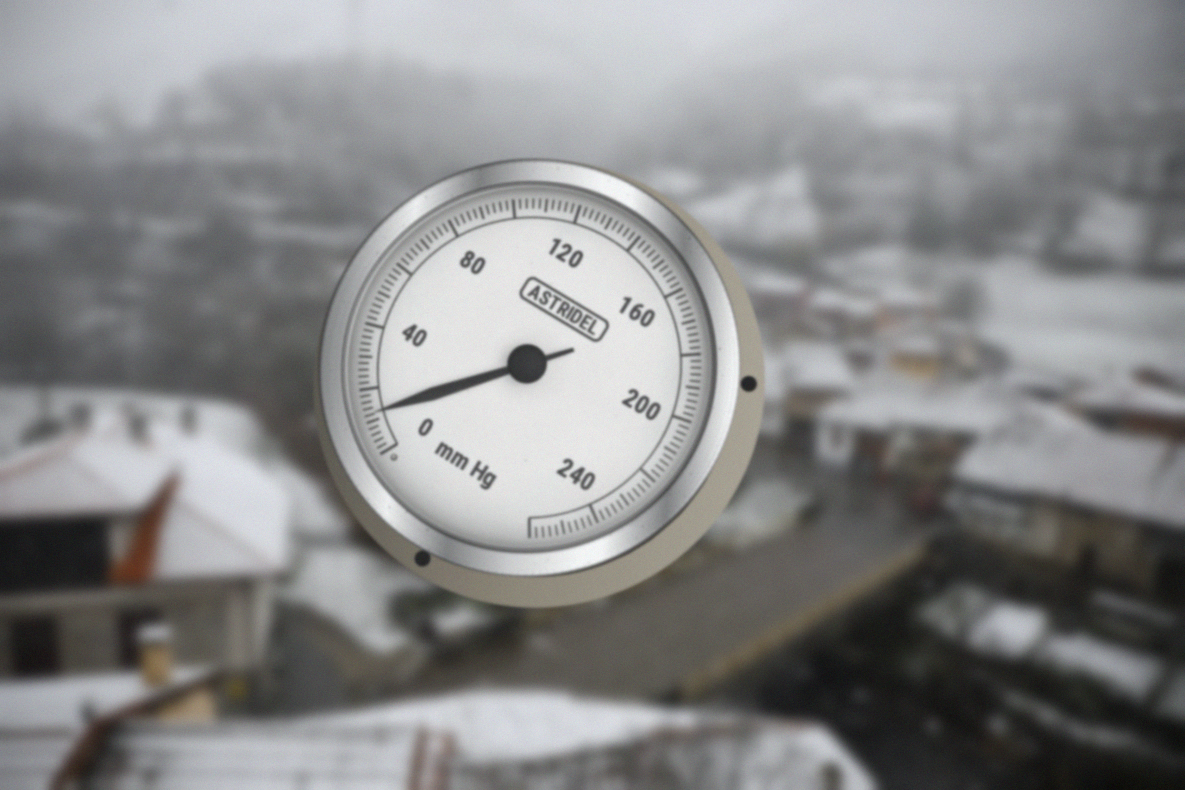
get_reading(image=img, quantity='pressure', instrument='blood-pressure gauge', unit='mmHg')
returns 12 mmHg
